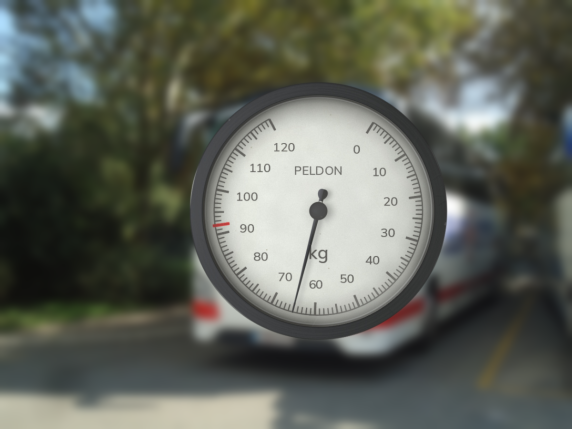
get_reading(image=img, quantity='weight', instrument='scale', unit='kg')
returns 65 kg
